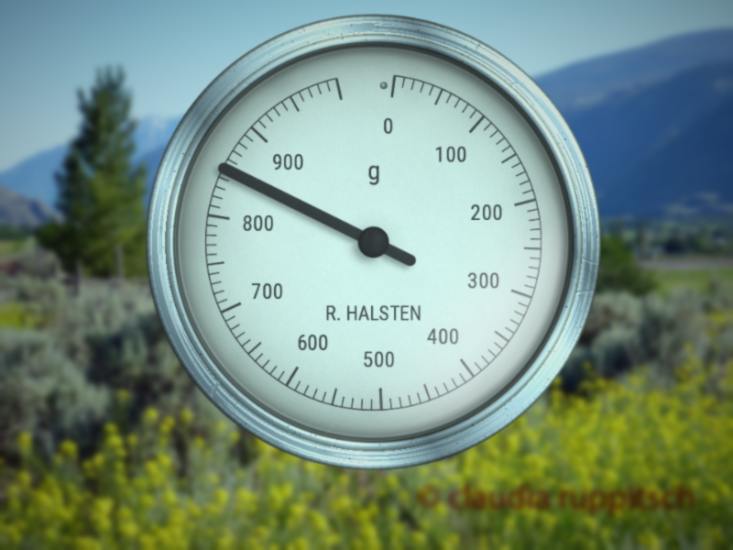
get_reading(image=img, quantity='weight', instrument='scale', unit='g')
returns 850 g
